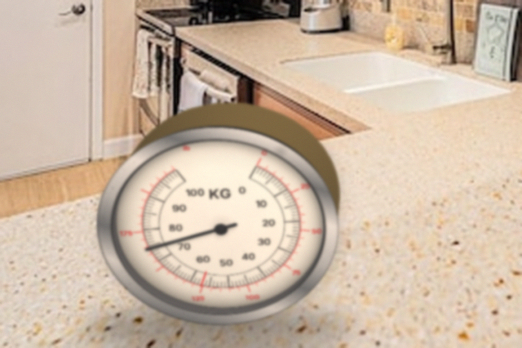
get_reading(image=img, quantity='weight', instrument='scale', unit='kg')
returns 75 kg
